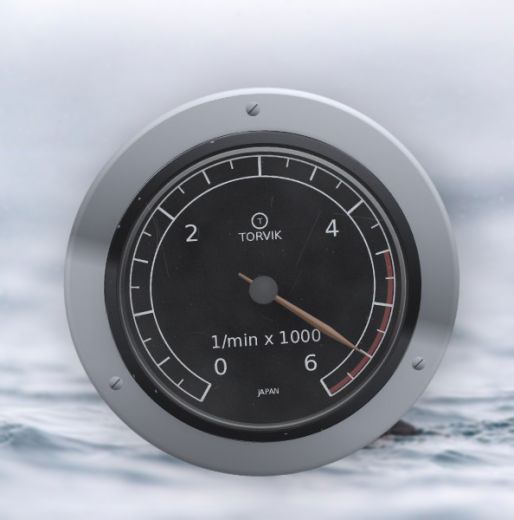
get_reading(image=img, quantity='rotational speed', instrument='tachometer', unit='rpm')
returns 5500 rpm
